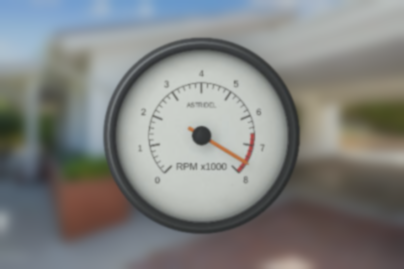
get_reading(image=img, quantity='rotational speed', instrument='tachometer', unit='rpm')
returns 7600 rpm
